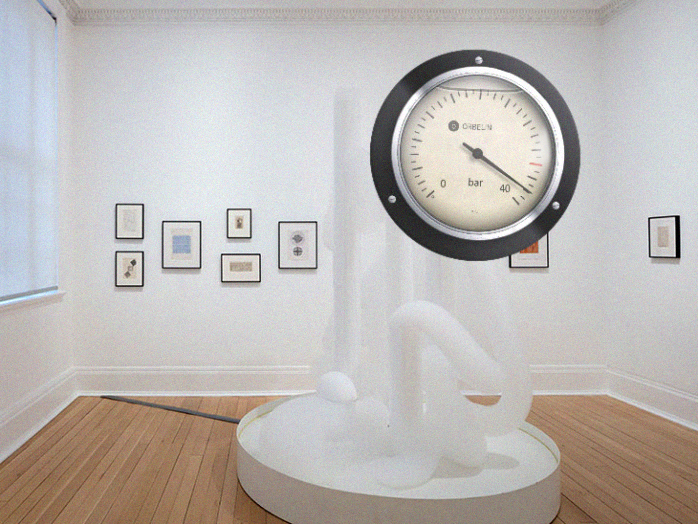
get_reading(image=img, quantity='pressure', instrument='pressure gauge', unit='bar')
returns 38 bar
